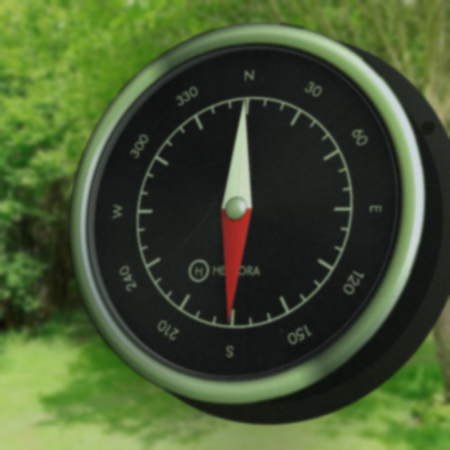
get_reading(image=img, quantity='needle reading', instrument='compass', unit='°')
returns 180 °
